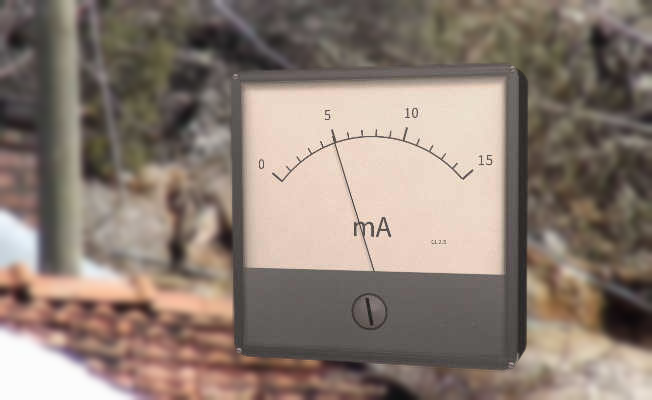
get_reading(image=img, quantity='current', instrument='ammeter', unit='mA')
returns 5 mA
